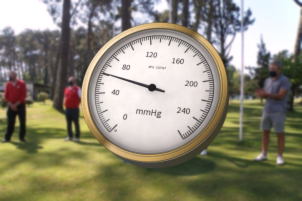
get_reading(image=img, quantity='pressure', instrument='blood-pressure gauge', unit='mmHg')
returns 60 mmHg
